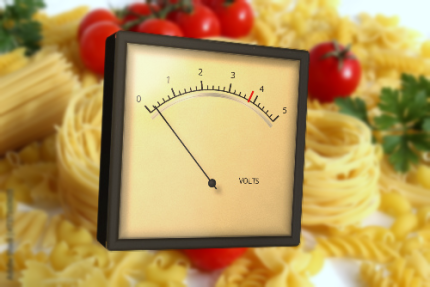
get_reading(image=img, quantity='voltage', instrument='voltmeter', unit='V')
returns 0.2 V
